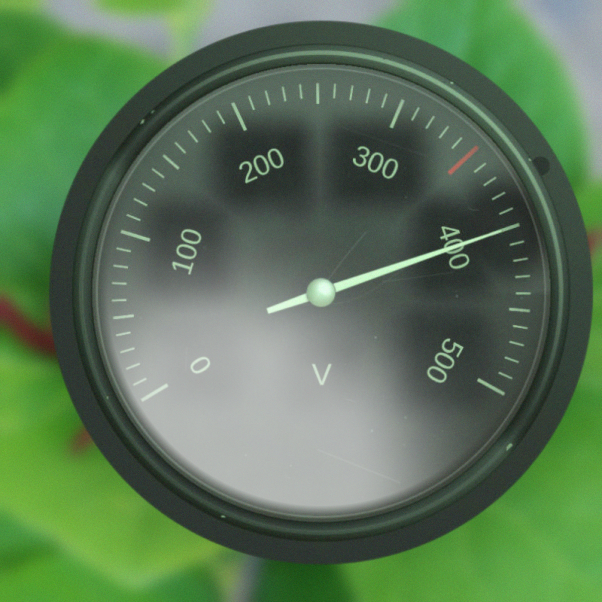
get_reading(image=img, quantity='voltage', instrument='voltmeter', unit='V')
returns 400 V
